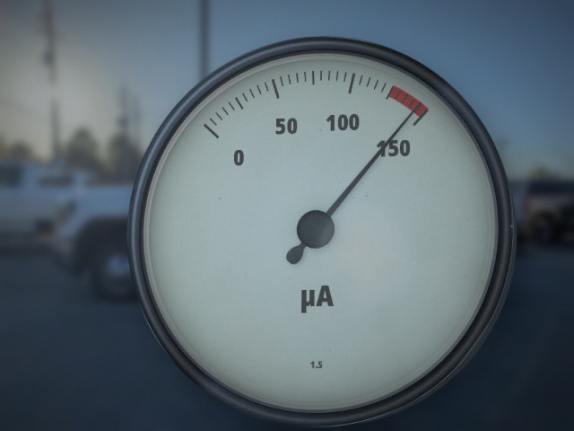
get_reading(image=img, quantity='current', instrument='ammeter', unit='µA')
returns 145 µA
